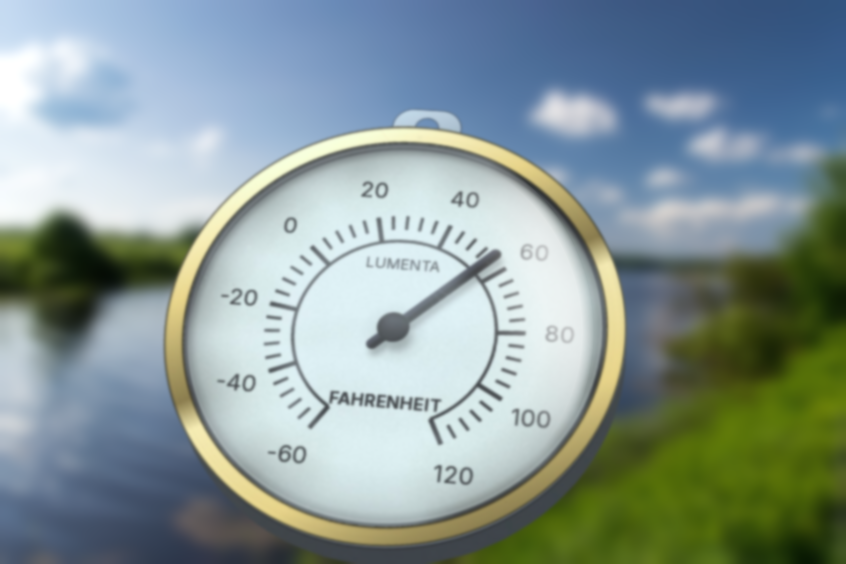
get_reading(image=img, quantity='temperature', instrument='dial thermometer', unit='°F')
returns 56 °F
